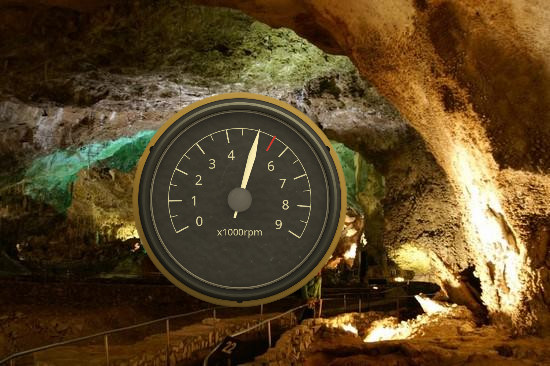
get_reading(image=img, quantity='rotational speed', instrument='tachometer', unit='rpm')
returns 5000 rpm
